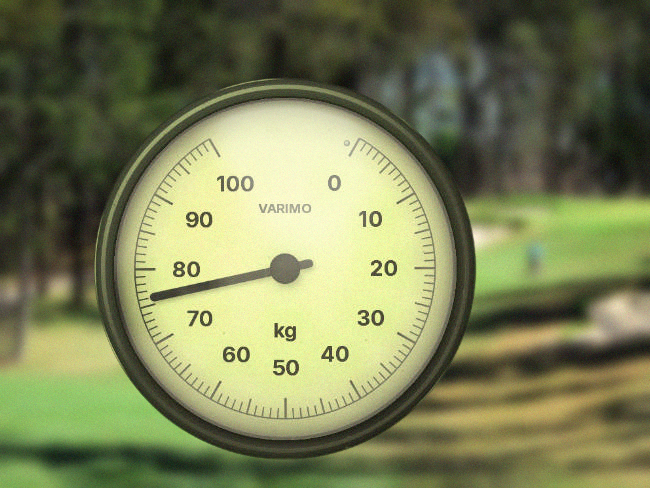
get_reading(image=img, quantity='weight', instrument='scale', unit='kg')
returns 76 kg
